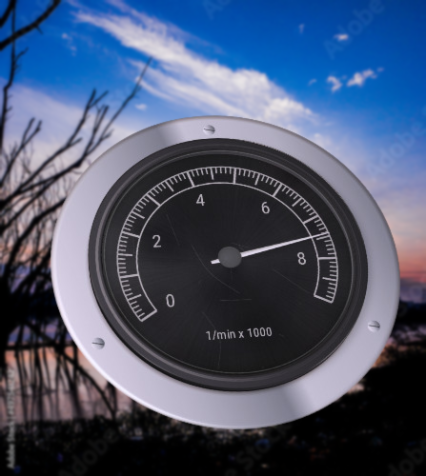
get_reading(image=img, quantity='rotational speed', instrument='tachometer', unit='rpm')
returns 7500 rpm
